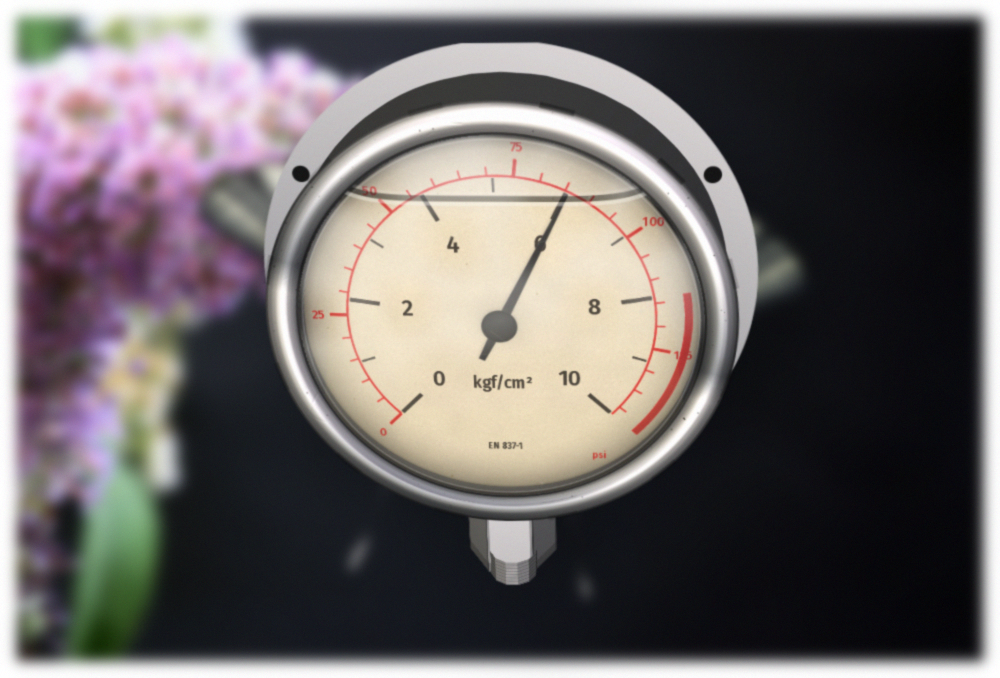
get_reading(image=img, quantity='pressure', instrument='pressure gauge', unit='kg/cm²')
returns 6 kg/cm²
